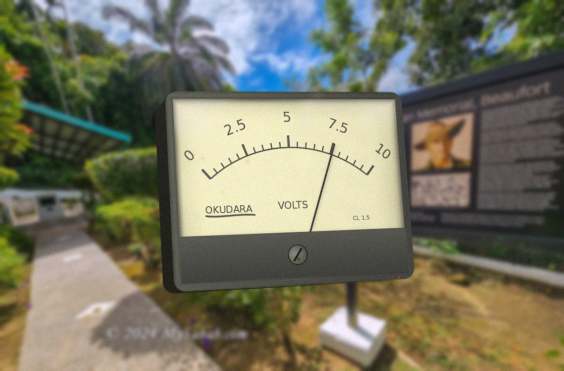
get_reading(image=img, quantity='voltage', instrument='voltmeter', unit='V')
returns 7.5 V
